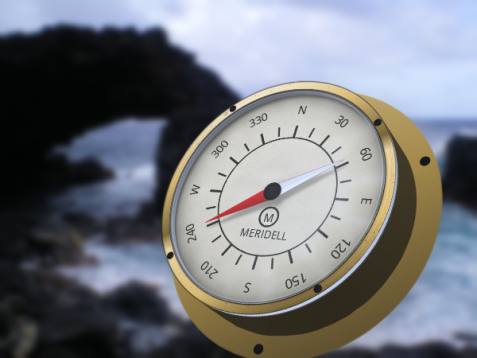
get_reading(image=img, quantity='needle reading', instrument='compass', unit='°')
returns 240 °
